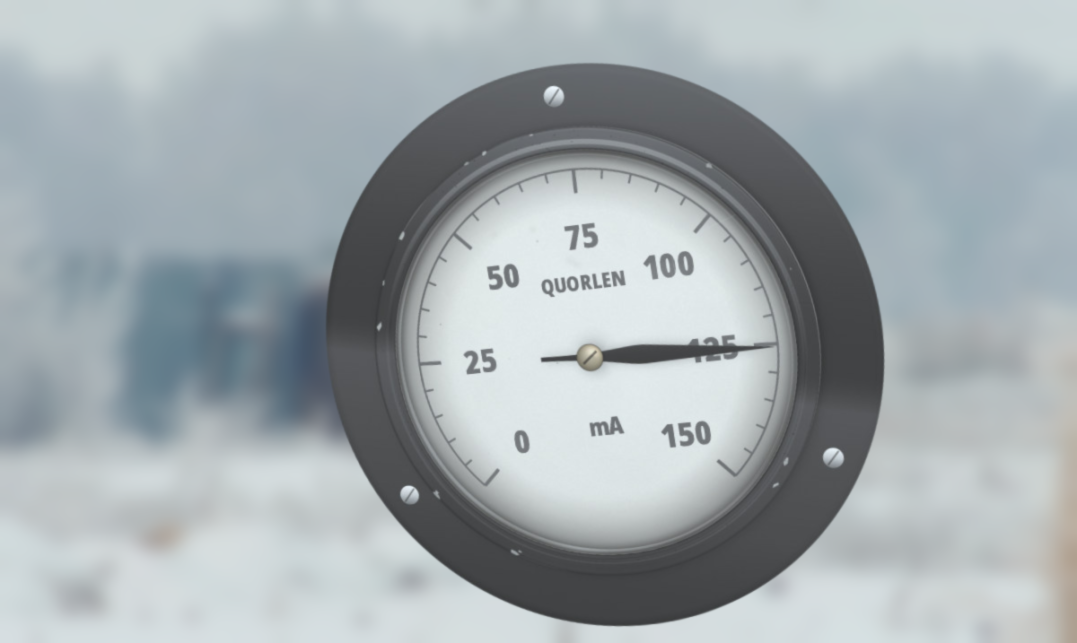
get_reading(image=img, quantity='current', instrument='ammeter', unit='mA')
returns 125 mA
